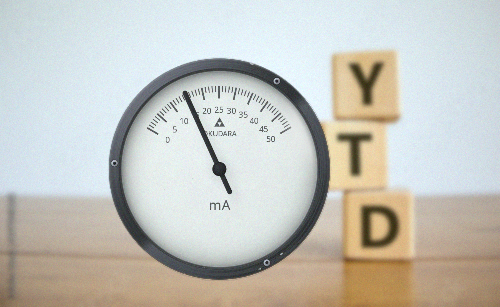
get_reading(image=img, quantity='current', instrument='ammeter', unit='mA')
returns 15 mA
